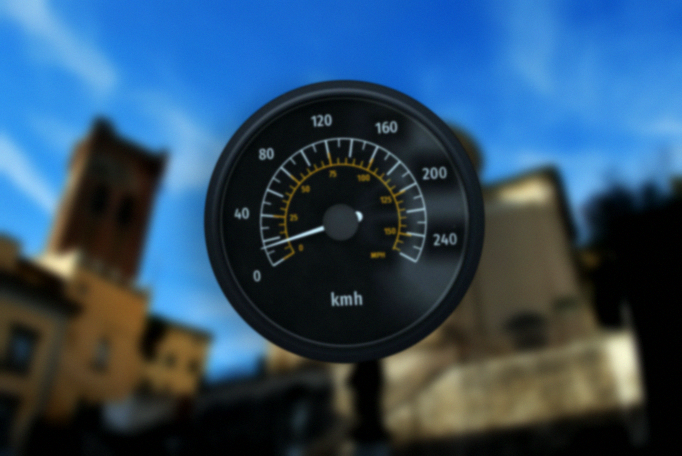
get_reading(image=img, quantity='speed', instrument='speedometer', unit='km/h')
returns 15 km/h
